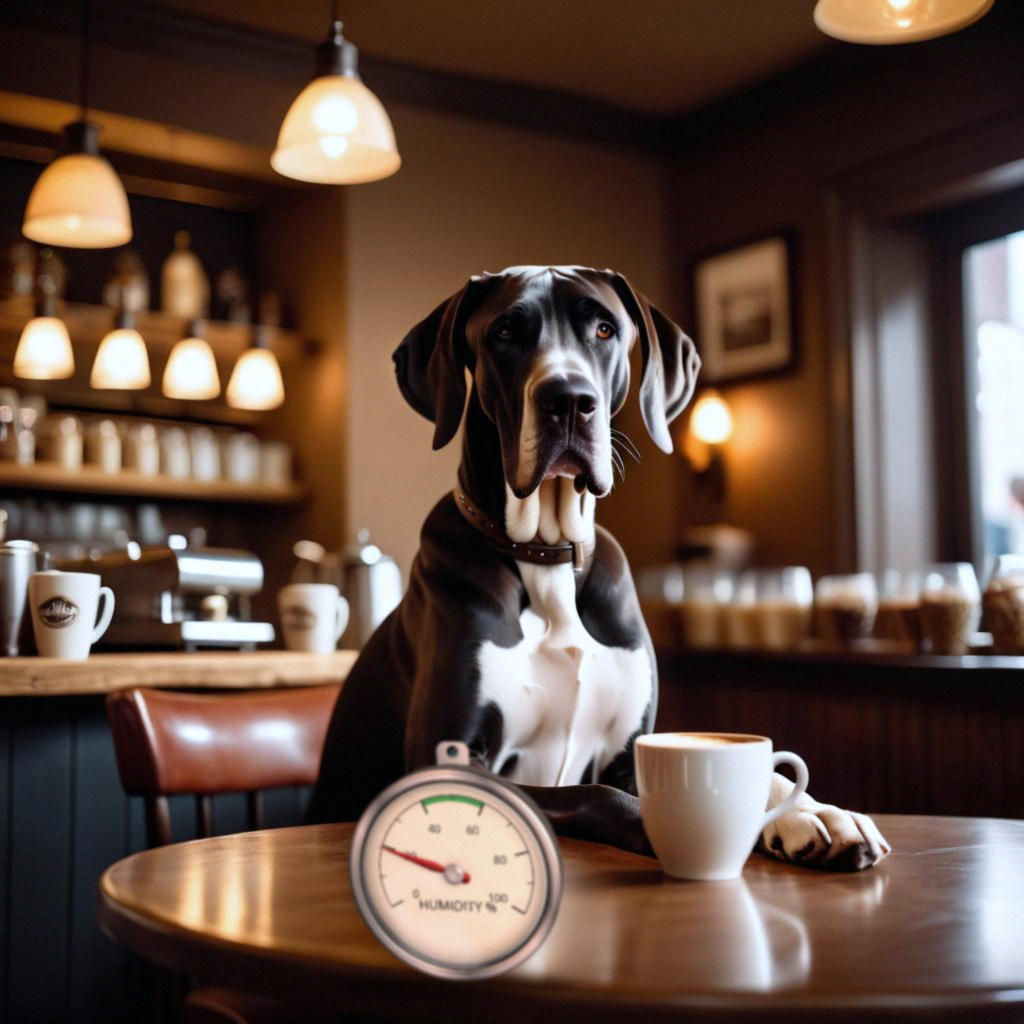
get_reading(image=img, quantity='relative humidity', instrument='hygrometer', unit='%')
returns 20 %
